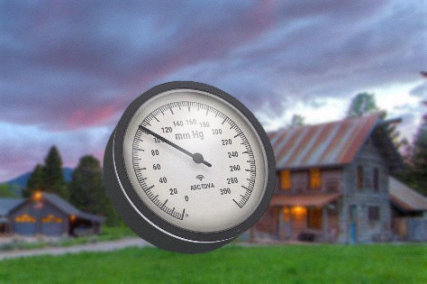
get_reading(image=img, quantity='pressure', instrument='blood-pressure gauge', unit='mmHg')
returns 100 mmHg
